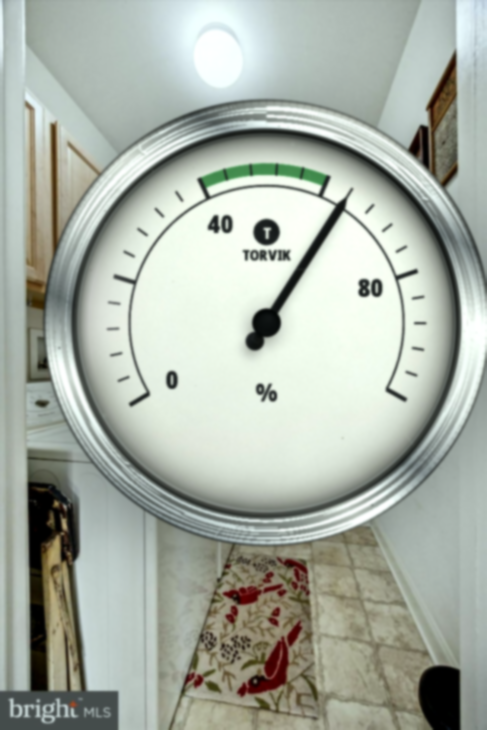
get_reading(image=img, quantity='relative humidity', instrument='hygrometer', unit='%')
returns 64 %
